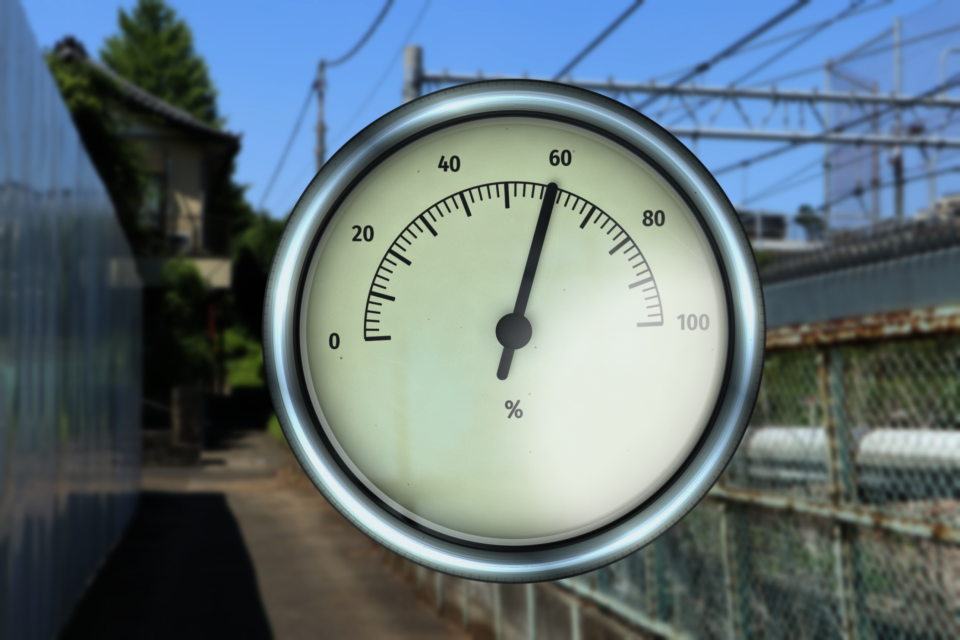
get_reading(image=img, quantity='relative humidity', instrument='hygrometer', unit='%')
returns 60 %
